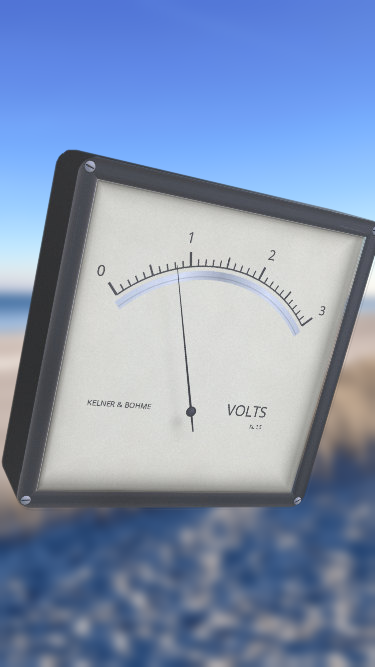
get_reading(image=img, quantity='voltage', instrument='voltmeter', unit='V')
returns 0.8 V
